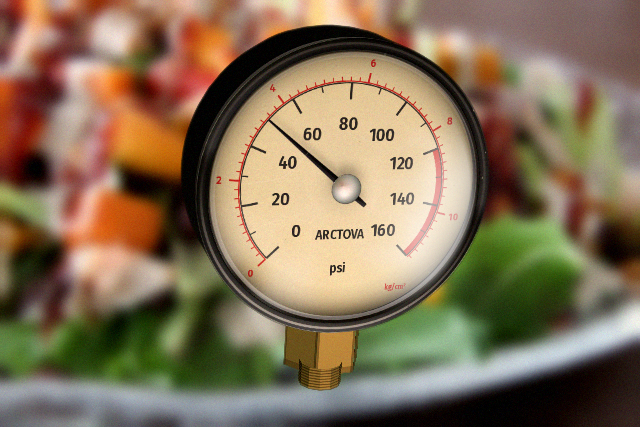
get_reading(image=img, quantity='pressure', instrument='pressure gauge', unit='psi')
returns 50 psi
